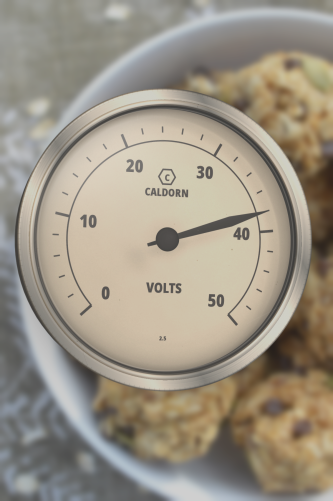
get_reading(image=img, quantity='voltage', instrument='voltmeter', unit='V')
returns 38 V
